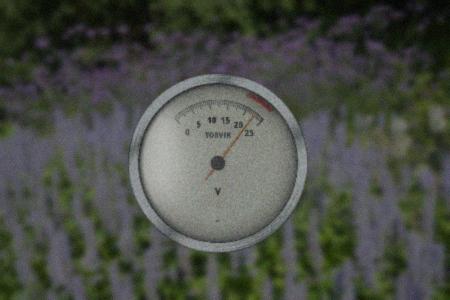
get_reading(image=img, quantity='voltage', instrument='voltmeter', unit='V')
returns 22.5 V
